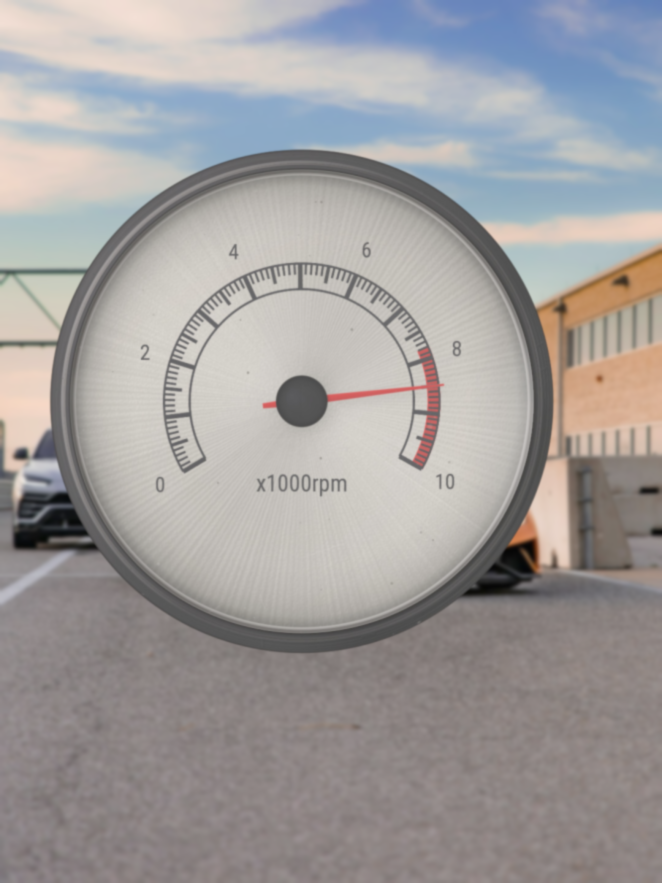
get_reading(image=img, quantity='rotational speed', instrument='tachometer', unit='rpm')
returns 8500 rpm
